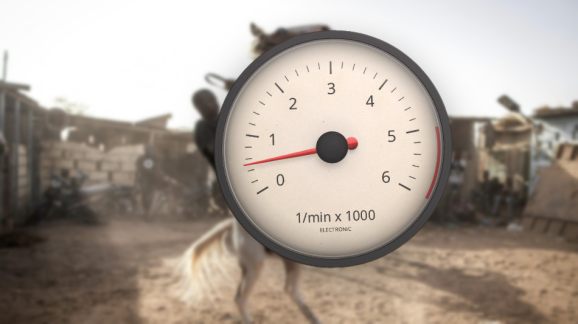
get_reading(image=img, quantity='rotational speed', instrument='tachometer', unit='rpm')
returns 500 rpm
